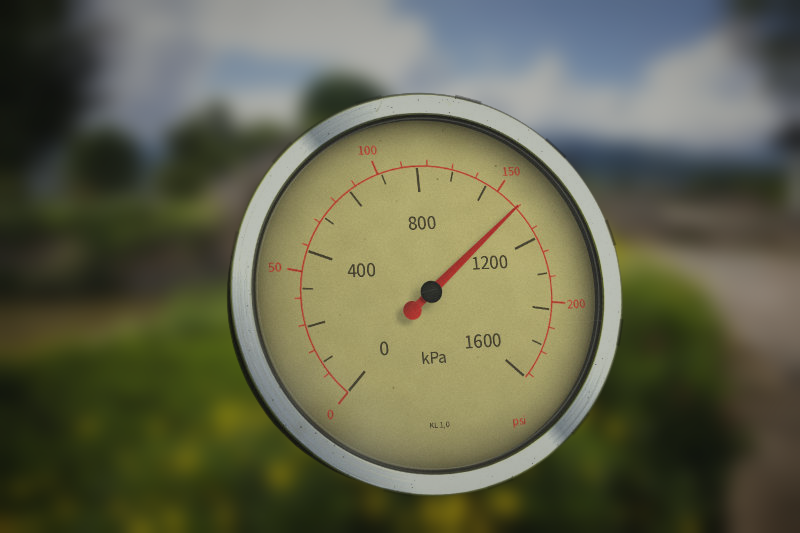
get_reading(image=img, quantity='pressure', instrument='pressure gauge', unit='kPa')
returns 1100 kPa
